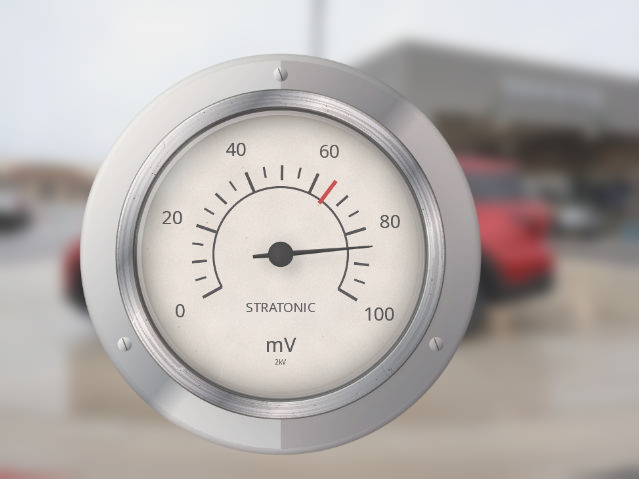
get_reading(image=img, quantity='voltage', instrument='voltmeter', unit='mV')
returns 85 mV
